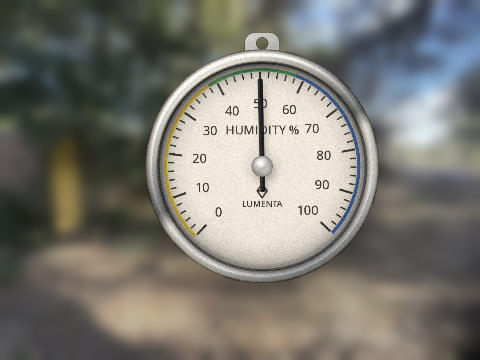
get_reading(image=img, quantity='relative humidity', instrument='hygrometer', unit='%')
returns 50 %
